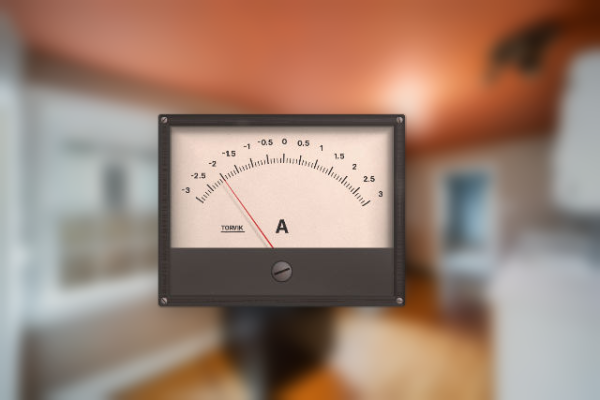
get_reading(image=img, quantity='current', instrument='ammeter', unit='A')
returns -2 A
